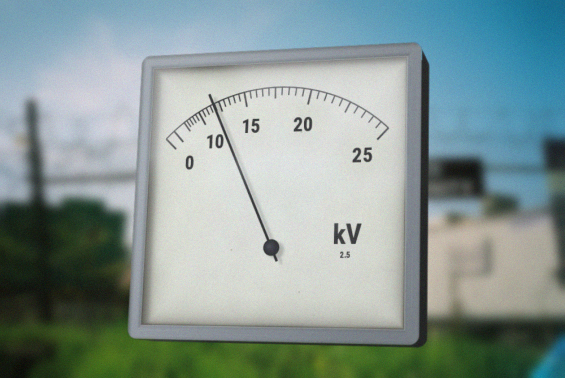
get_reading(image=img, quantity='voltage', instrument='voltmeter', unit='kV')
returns 12 kV
